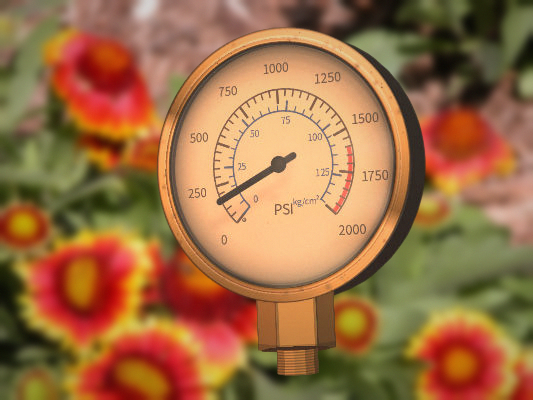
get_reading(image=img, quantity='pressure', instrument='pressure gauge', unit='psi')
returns 150 psi
